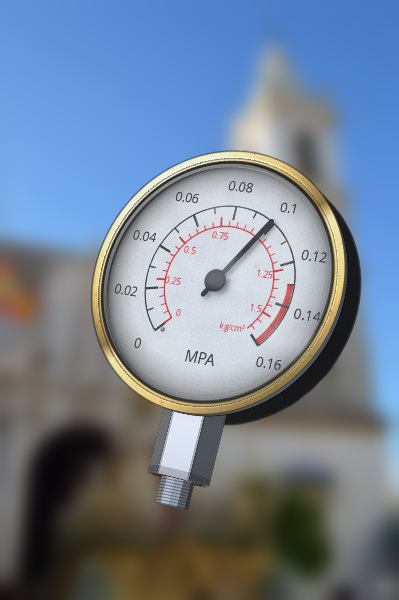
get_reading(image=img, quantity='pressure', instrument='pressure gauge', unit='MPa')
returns 0.1 MPa
